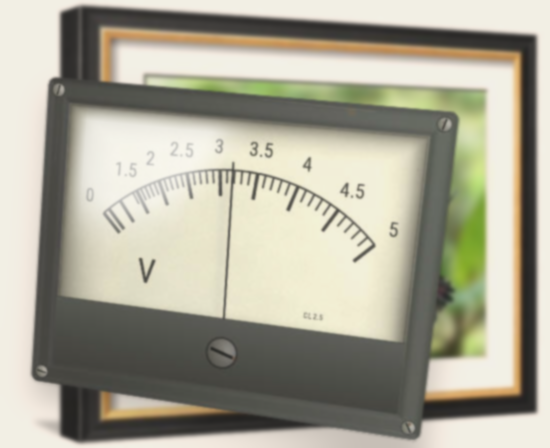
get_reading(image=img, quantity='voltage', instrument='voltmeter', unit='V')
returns 3.2 V
